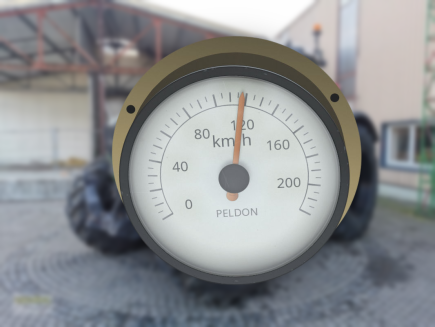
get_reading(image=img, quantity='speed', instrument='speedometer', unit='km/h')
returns 117.5 km/h
